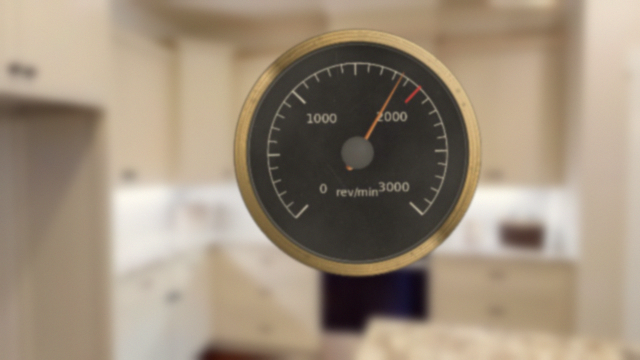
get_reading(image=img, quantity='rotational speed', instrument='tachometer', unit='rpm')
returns 1850 rpm
